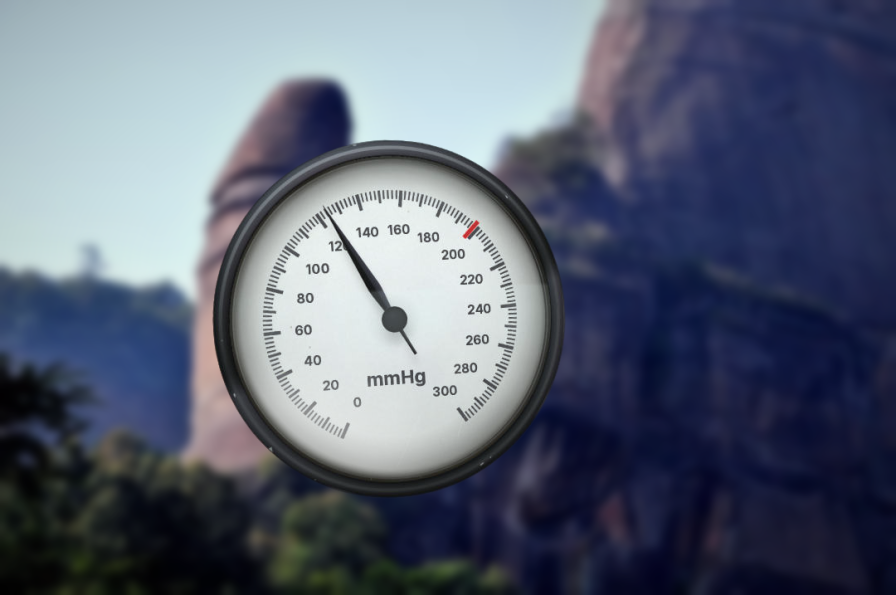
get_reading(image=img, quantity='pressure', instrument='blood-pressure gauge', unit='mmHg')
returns 124 mmHg
